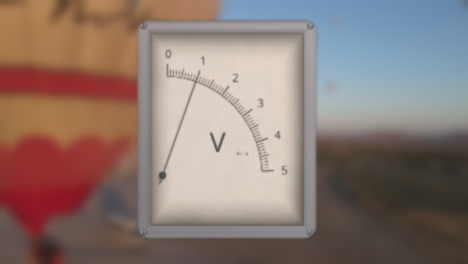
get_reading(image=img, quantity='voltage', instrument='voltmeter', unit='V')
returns 1 V
